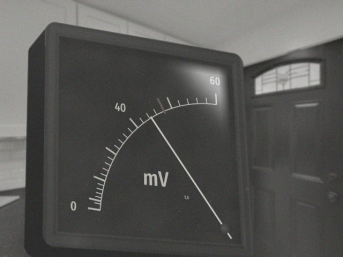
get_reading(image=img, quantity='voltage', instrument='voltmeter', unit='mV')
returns 44 mV
